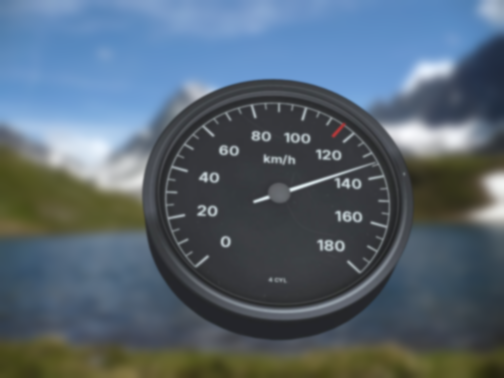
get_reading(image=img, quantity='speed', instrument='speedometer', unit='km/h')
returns 135 km/h
